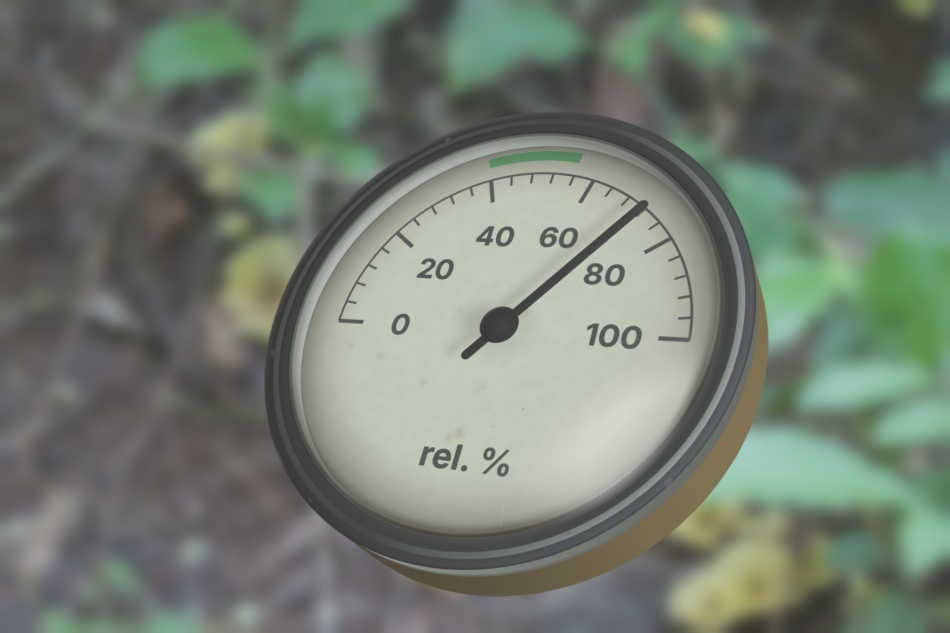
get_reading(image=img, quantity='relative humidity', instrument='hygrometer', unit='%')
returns 72 %
